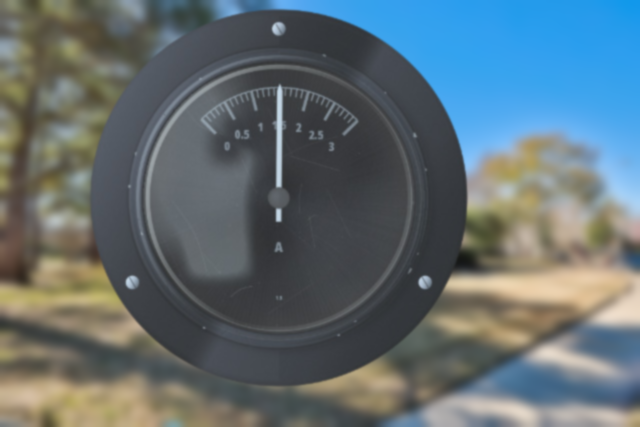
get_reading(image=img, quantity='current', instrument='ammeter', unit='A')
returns 1.5 A
